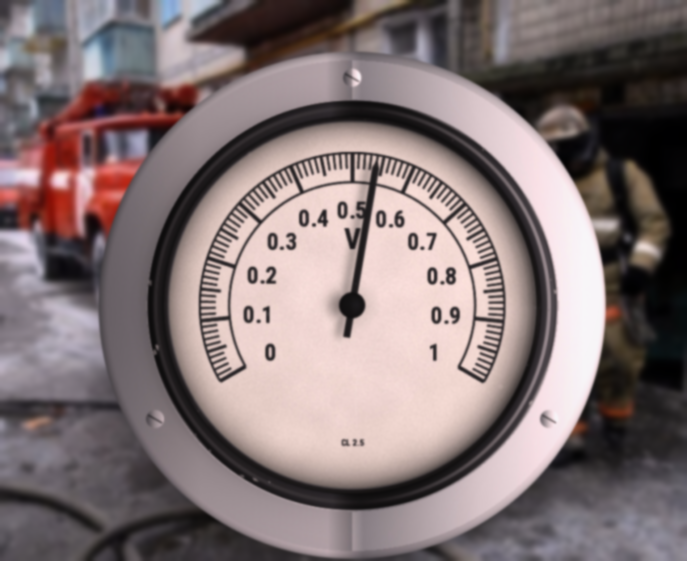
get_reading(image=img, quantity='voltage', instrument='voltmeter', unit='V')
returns 0.54 V
